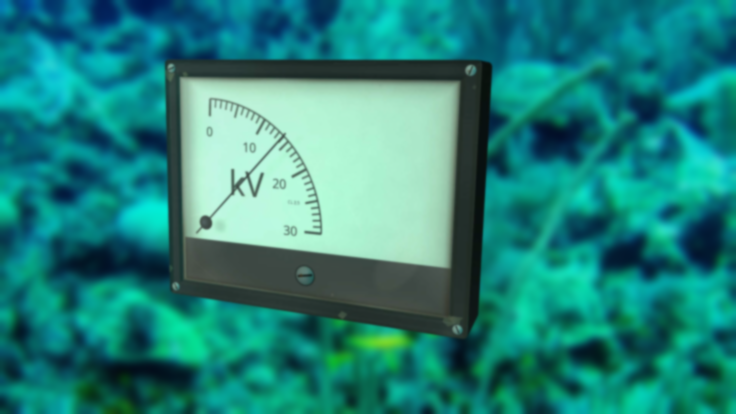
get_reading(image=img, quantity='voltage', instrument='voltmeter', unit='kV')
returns 14 kV
